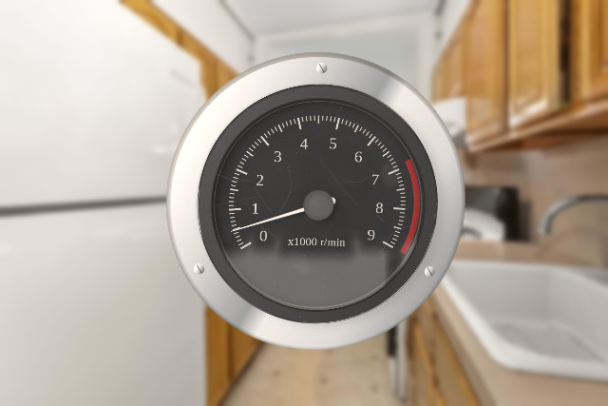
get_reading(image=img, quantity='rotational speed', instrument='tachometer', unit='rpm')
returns 500 rpm
